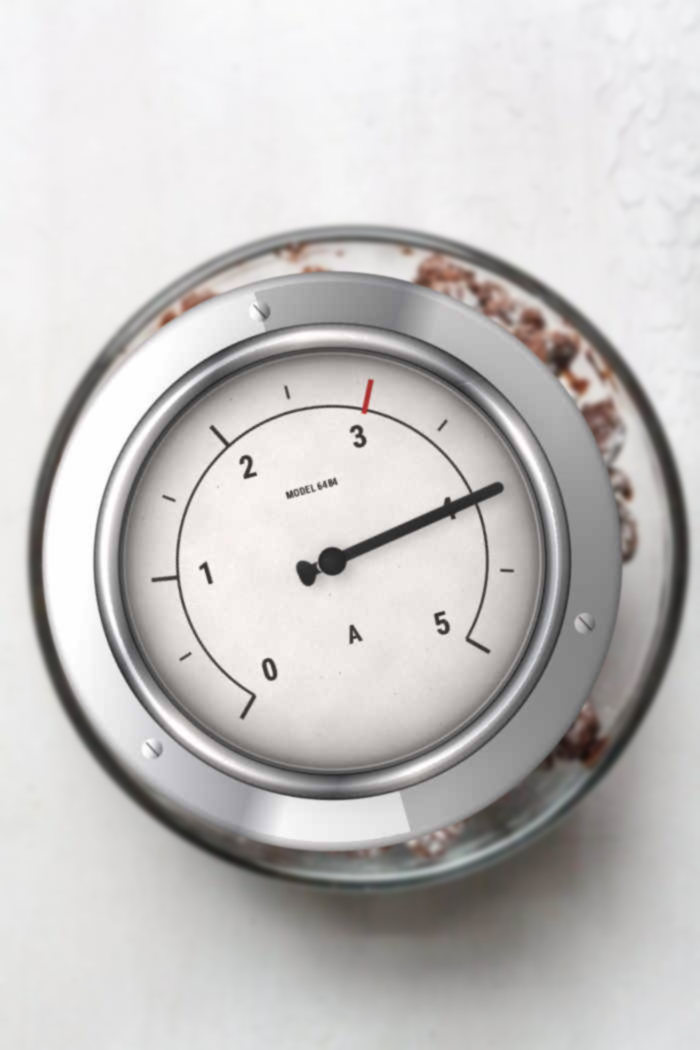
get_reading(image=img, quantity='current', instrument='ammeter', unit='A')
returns 4 A
